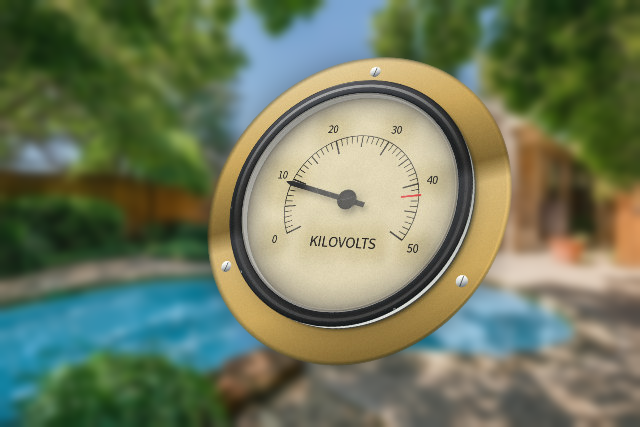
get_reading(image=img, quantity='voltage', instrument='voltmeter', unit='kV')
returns 9 kV
